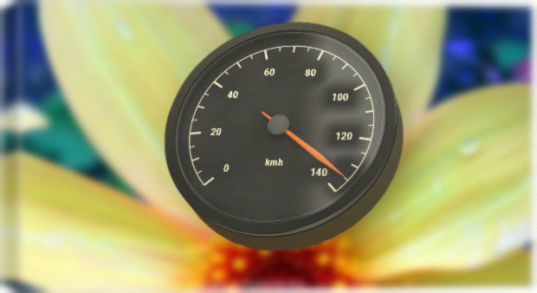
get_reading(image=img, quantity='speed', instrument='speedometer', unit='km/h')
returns 135 km/h
